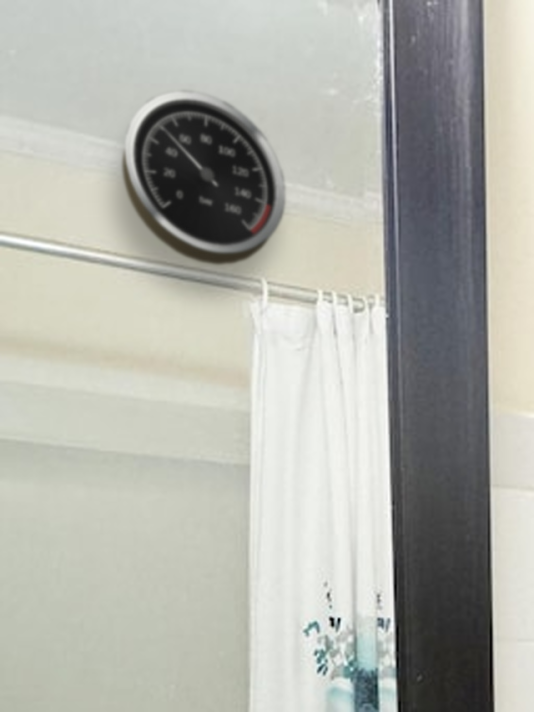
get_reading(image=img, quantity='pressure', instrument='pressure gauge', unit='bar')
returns 50 bar
